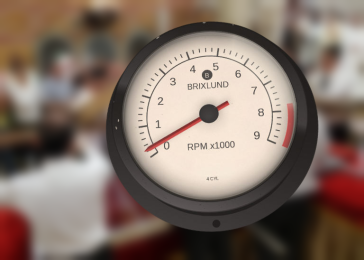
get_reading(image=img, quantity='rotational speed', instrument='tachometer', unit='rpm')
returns 200 rpm
